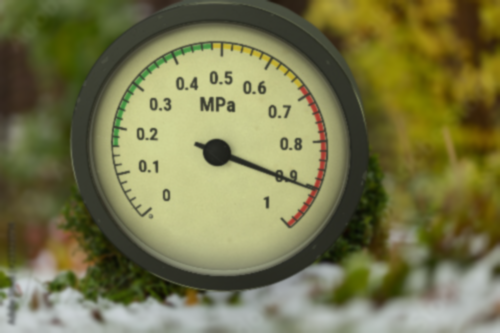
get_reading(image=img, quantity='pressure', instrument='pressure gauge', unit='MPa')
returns 0.9 MPa
